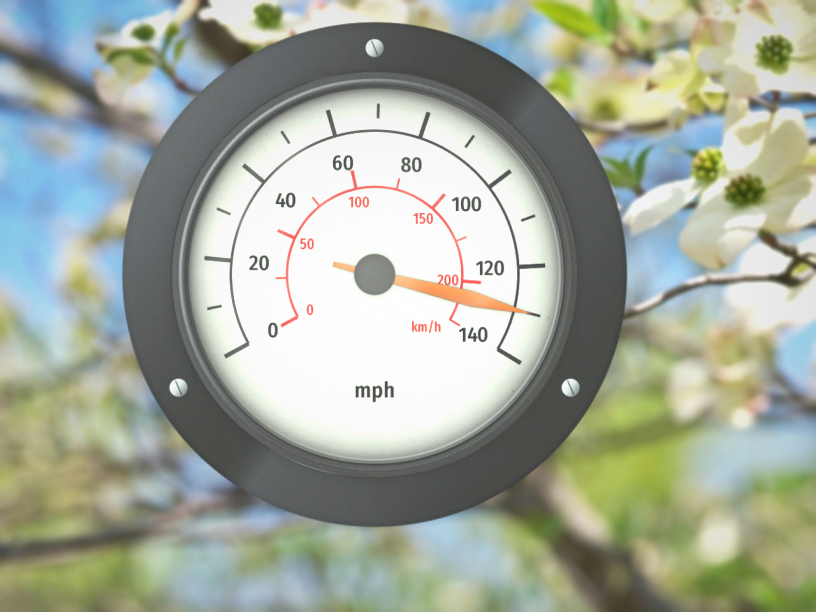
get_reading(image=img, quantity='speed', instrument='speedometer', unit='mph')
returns 130 mph
